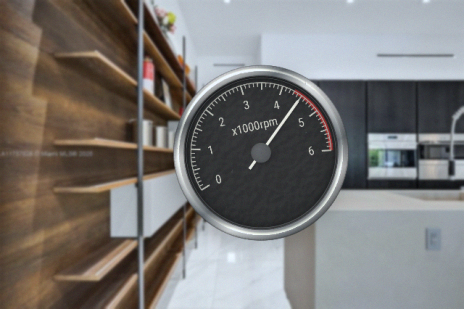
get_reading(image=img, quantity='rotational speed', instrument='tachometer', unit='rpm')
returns 4500 rpm
